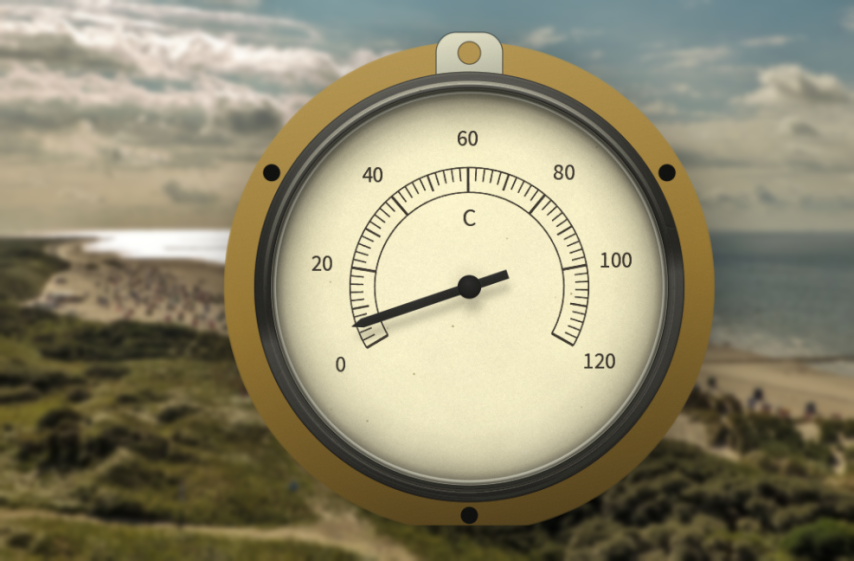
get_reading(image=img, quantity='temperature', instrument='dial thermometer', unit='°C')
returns 6 °C
